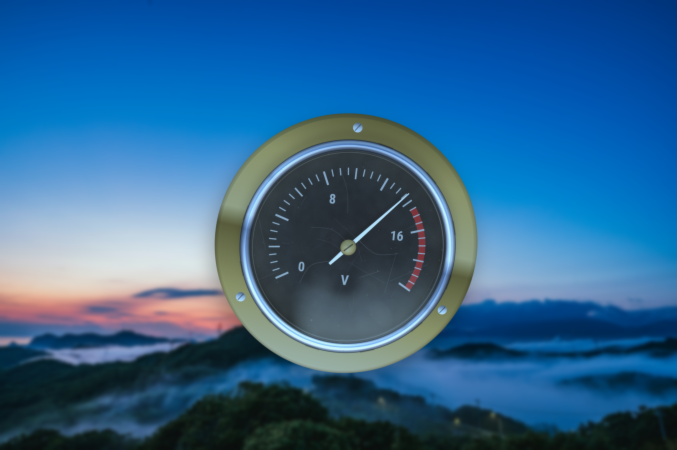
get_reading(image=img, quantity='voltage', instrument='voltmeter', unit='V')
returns 13.5 V
